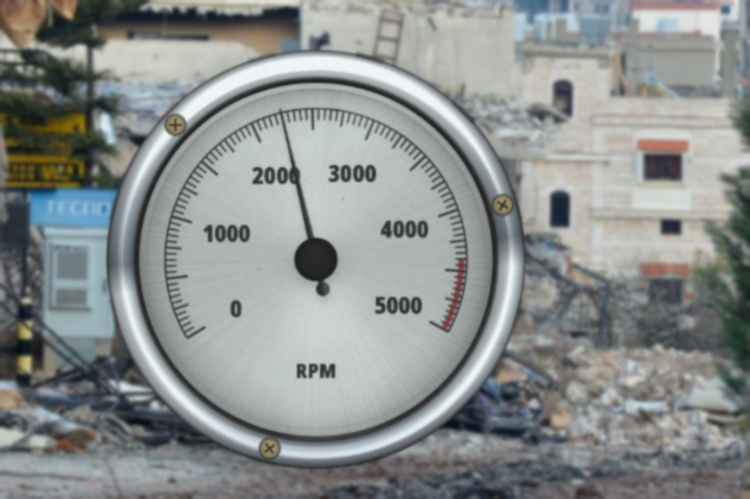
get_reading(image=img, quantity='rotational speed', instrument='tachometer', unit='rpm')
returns 2250 rpm
